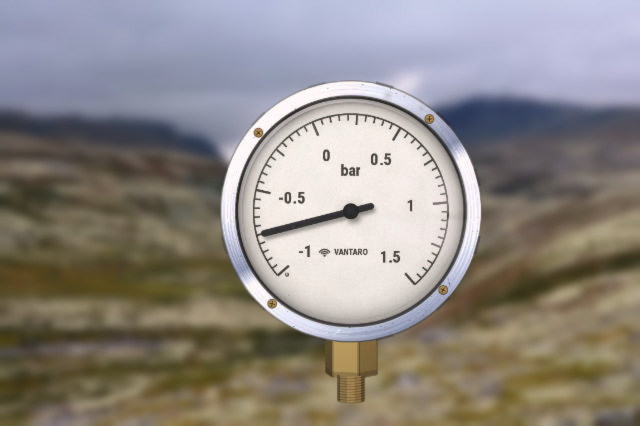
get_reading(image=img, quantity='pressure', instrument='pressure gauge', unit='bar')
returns -0.75 bar
